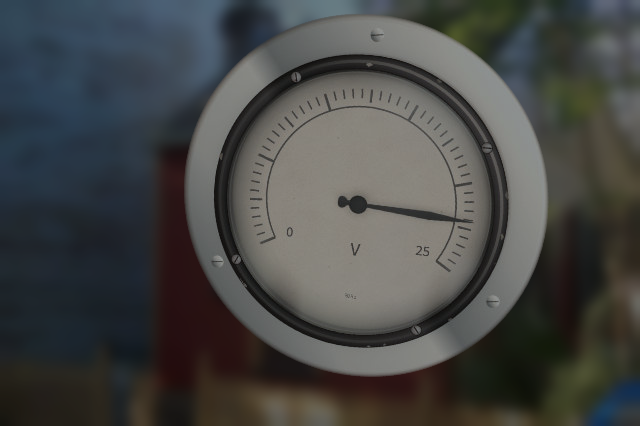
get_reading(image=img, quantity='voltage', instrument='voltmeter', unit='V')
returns 22 V
